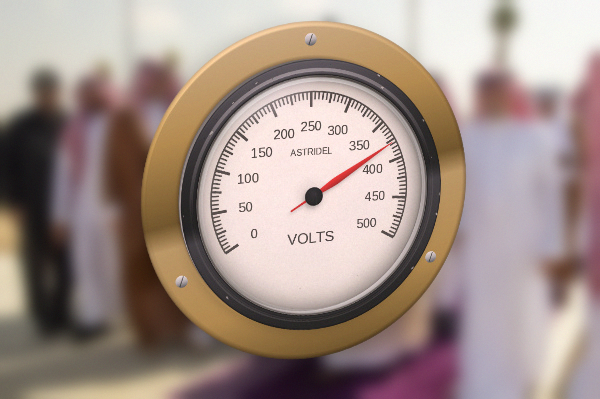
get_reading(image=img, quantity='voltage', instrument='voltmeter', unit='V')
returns 375 V
